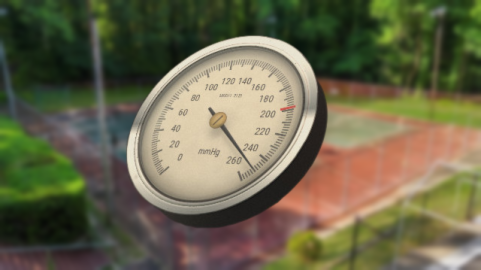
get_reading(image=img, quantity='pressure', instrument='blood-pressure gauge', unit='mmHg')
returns 250 mmHg
